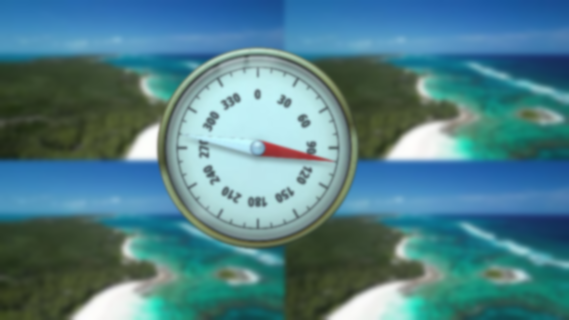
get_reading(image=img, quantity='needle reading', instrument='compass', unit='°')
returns 100 °
